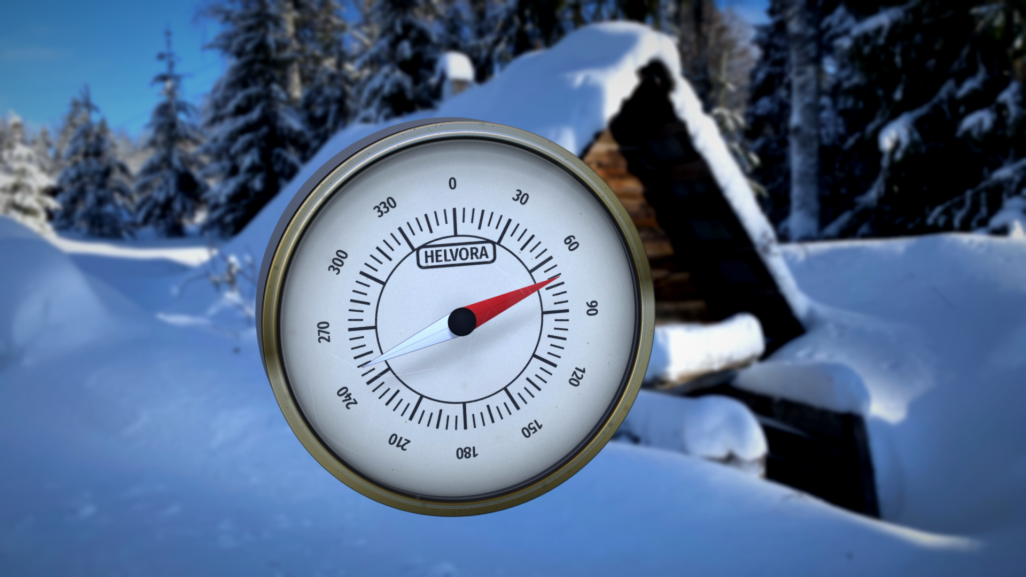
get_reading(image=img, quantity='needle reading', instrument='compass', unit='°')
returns 70 °
